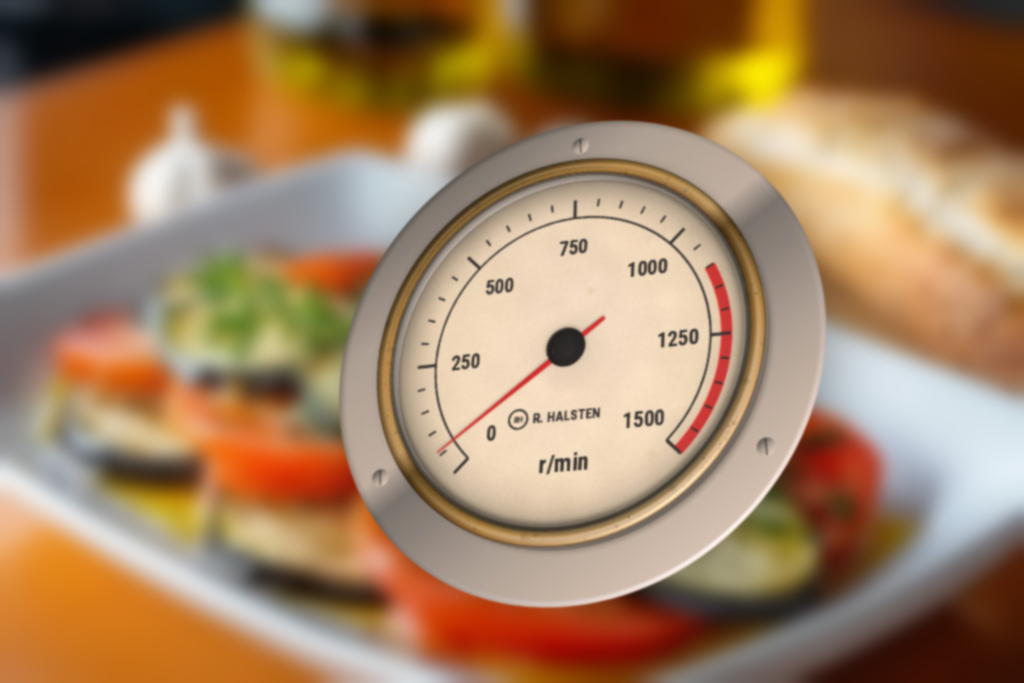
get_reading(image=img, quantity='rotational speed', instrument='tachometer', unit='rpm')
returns 50 rpm
